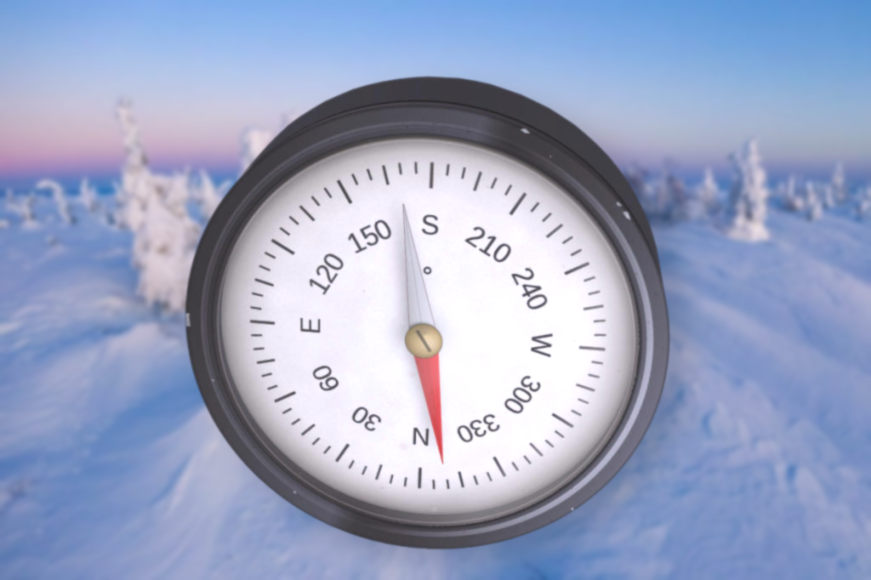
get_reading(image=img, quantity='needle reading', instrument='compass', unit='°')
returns 350 °
